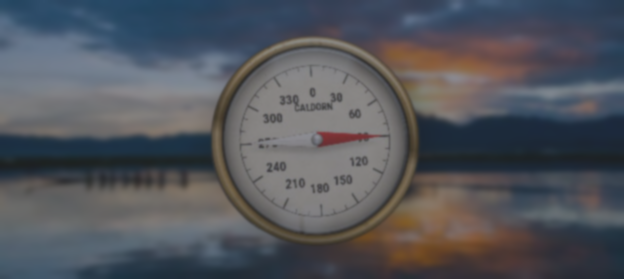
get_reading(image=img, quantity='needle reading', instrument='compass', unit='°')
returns 90 °
